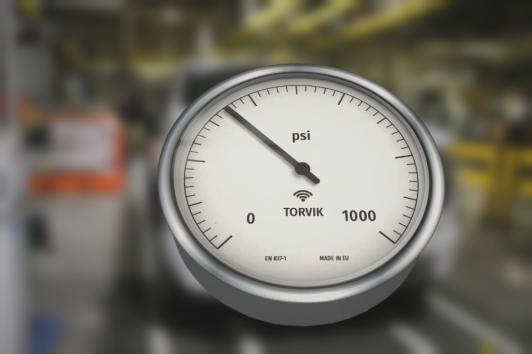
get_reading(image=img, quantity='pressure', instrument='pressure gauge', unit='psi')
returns 340 psi
